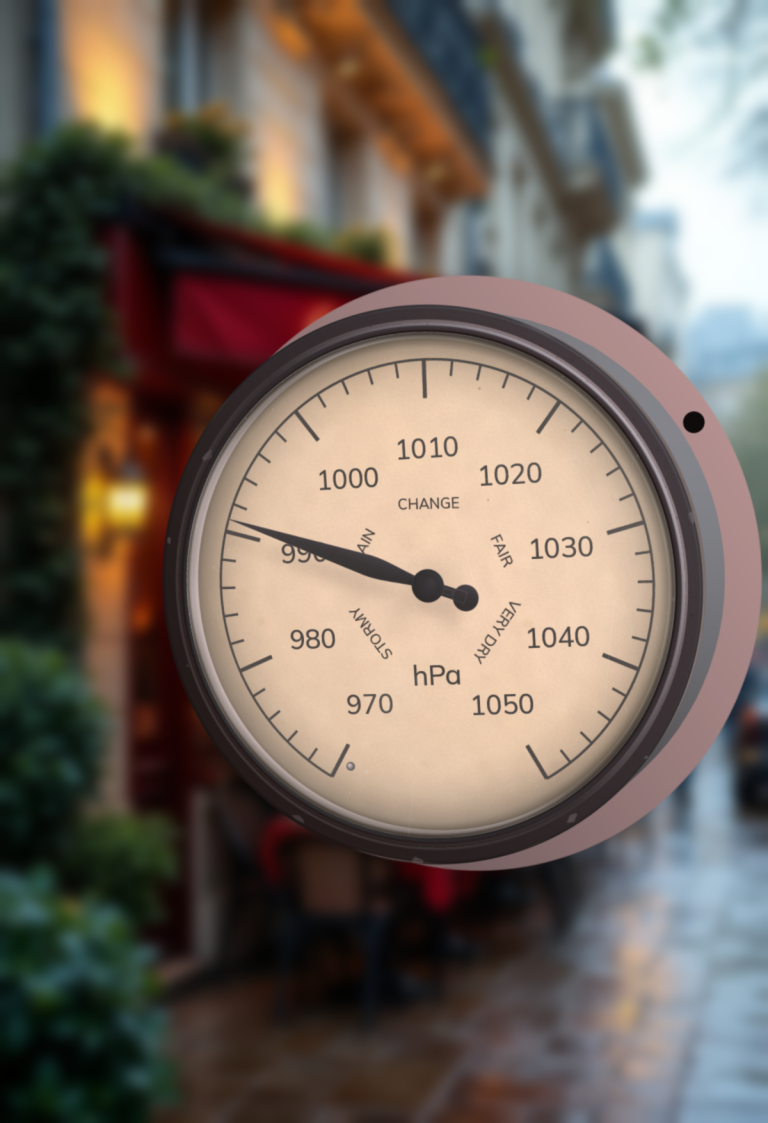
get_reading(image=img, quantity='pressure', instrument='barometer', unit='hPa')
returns 991 hPa
